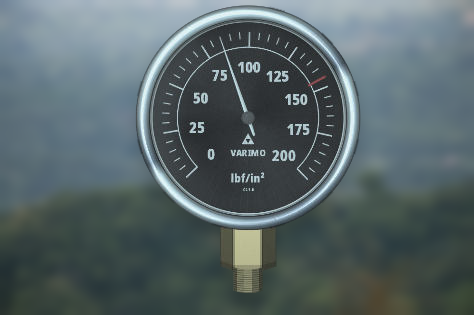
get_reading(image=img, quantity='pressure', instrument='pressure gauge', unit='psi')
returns 85 psi
